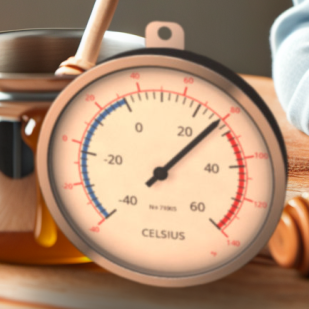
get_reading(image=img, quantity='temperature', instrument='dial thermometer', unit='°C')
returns 26 °C
